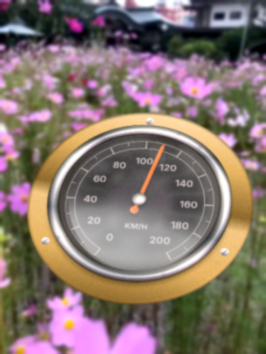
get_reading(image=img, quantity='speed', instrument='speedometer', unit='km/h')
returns 110 km/h
